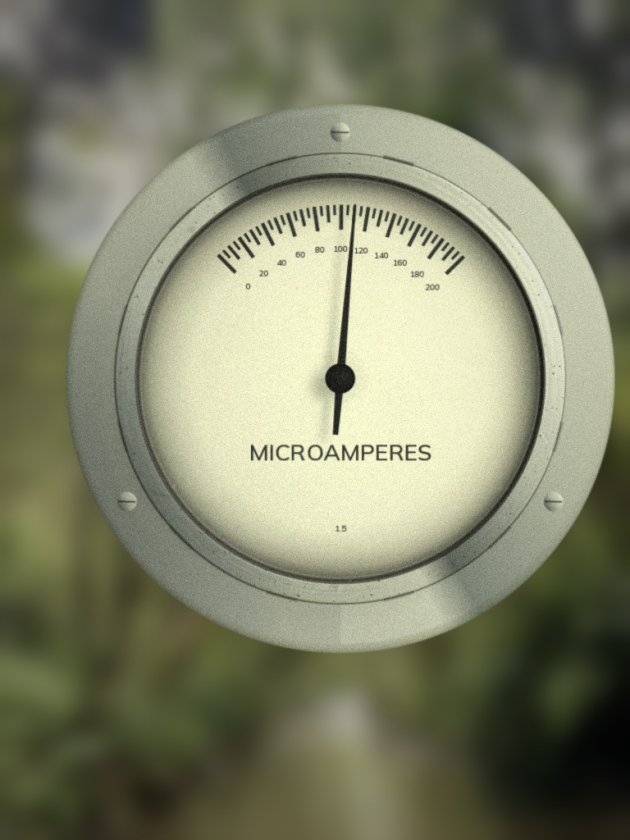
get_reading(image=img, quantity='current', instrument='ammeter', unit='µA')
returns 110 µA
